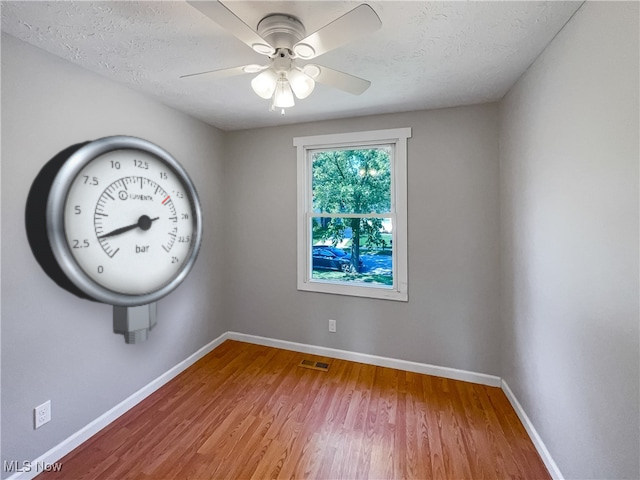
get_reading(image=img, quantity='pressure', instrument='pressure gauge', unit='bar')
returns 2.5 bar
